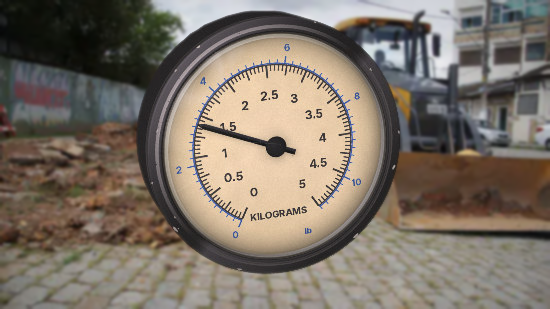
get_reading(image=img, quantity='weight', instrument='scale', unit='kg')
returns 1.4 kg
